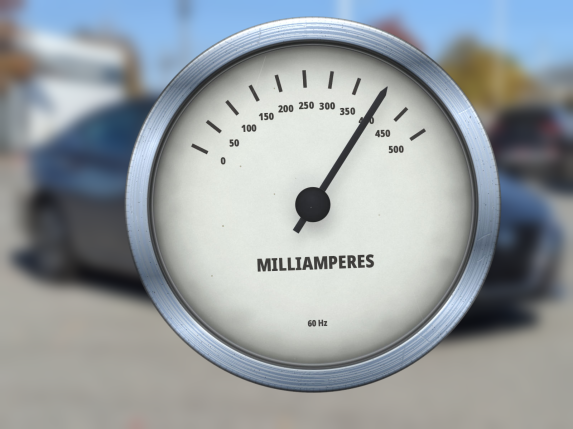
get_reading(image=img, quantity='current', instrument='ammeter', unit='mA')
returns 400 mA
